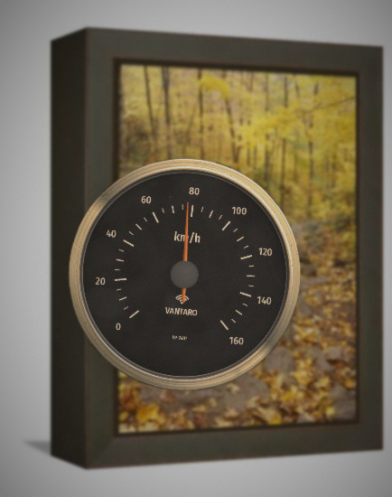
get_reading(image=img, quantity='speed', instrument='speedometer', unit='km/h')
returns 77.5 km/h
